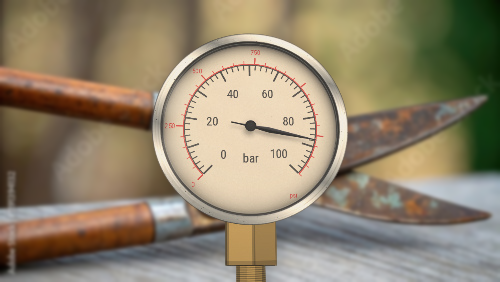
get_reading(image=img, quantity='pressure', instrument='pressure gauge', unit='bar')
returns 88 bar
